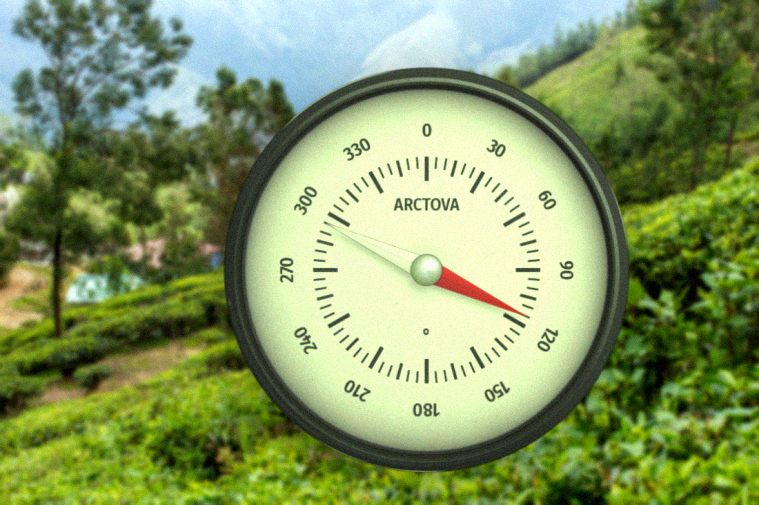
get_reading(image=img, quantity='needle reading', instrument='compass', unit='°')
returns 115 °
